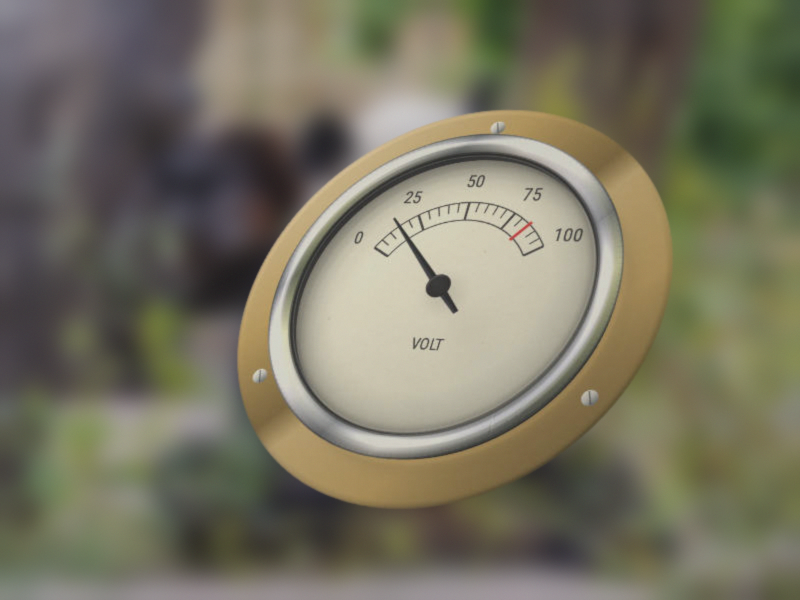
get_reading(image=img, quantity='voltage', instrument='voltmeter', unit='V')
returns 15 V
